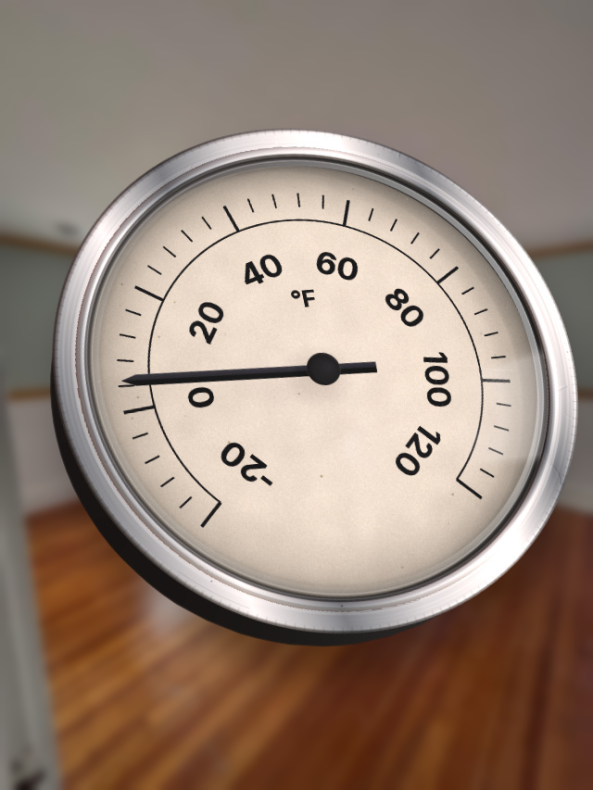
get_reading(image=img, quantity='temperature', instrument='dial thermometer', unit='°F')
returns 4 °F
